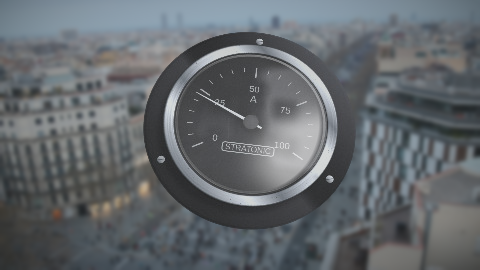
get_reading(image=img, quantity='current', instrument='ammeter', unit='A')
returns 22.5 A
